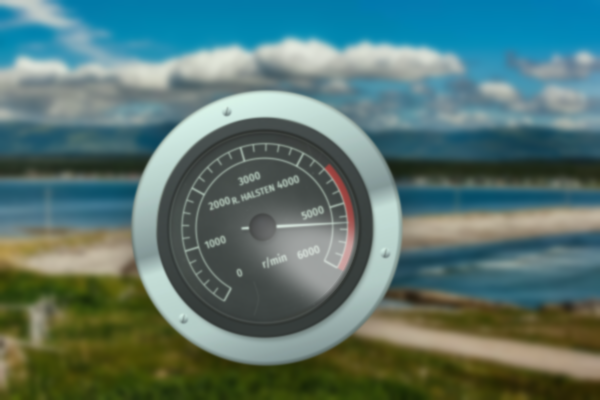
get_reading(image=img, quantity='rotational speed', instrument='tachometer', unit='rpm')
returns 5300 rpm
